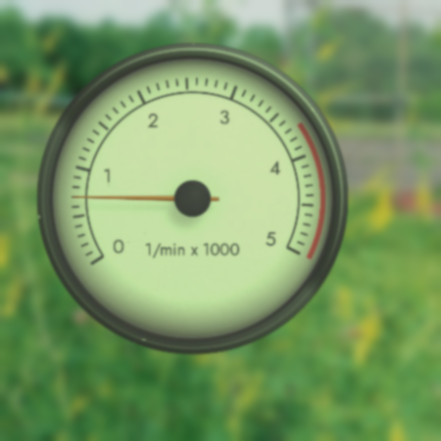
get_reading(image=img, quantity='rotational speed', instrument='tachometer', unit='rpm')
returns 700 rpm
